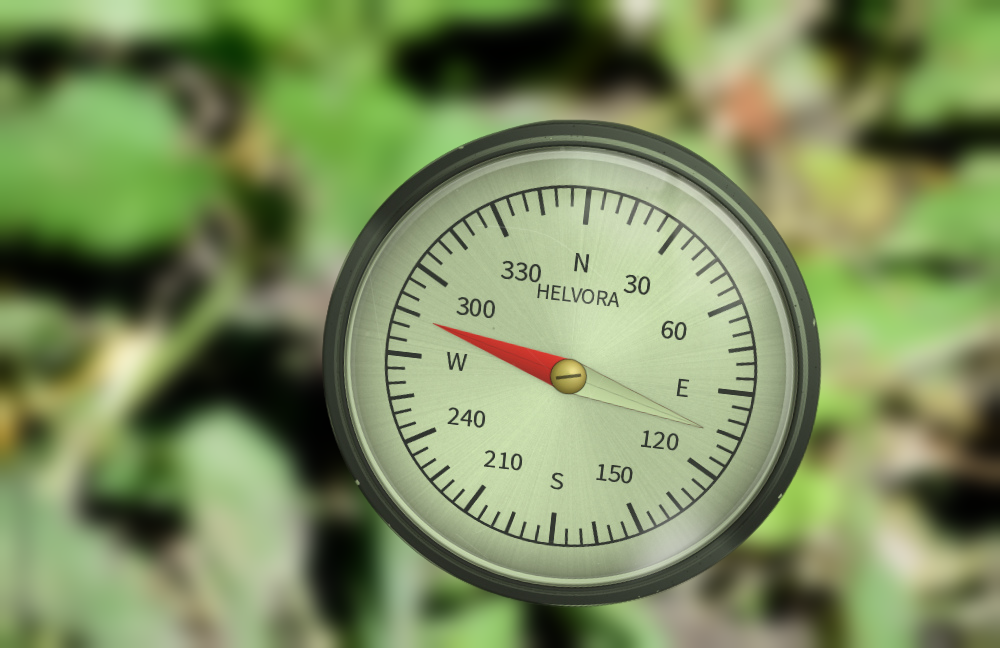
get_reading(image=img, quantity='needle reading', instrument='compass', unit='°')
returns 285 °
